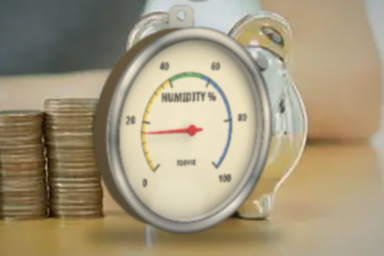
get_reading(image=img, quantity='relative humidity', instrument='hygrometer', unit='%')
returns 16 %
